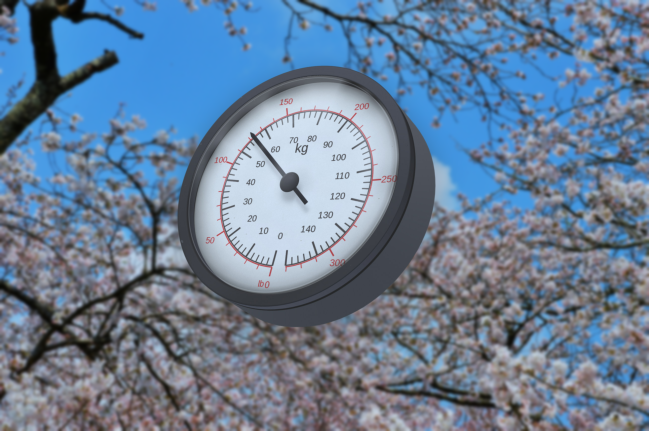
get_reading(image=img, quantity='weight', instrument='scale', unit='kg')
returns 56 kg
